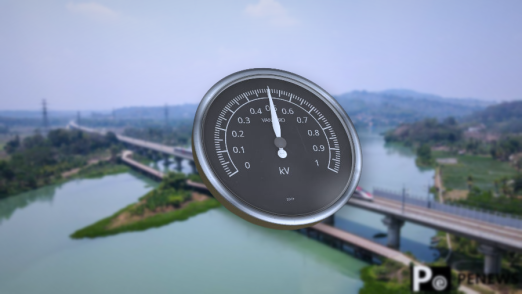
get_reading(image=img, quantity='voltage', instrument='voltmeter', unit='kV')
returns 0.5 kV
